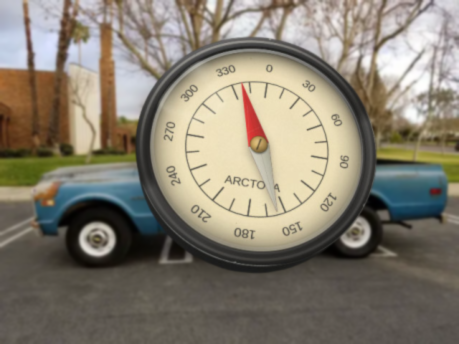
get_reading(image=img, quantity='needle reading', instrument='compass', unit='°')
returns 337.5 °
